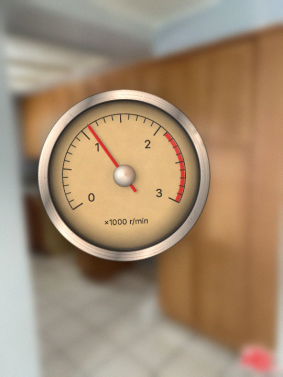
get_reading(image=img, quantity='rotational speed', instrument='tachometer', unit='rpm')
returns 1100 rpm
